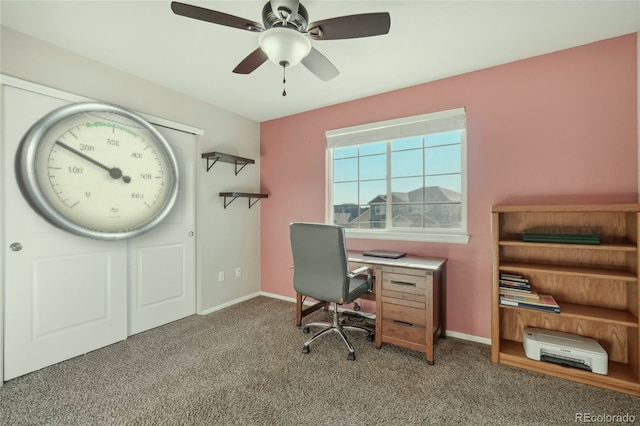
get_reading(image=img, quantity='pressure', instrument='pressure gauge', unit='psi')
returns 160 psi
